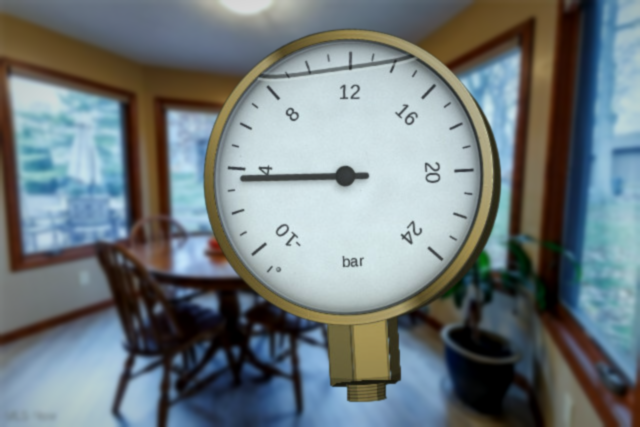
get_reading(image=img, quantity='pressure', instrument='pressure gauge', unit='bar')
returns 3.5 bar
